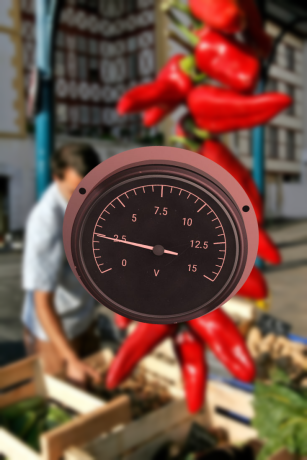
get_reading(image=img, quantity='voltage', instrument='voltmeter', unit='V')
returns 2.5 V
